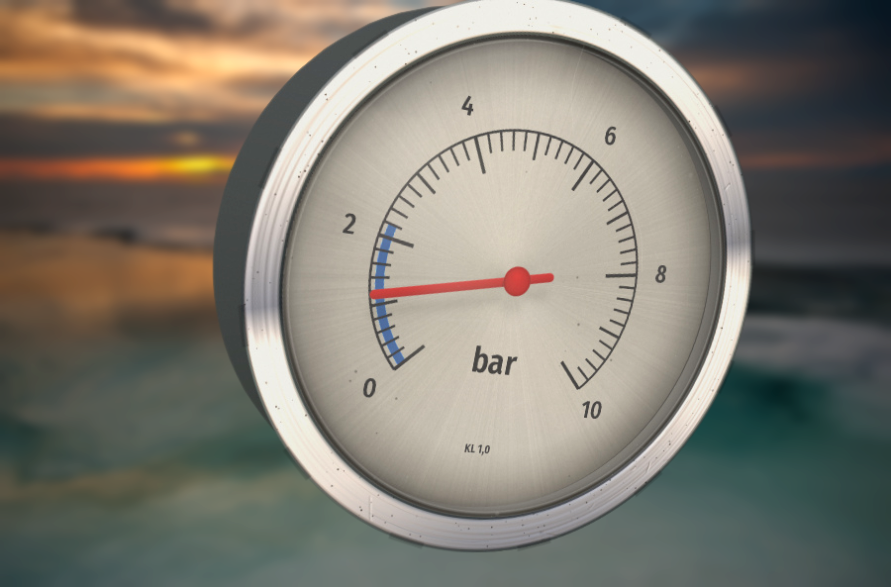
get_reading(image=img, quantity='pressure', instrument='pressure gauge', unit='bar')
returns 1.2 bar
